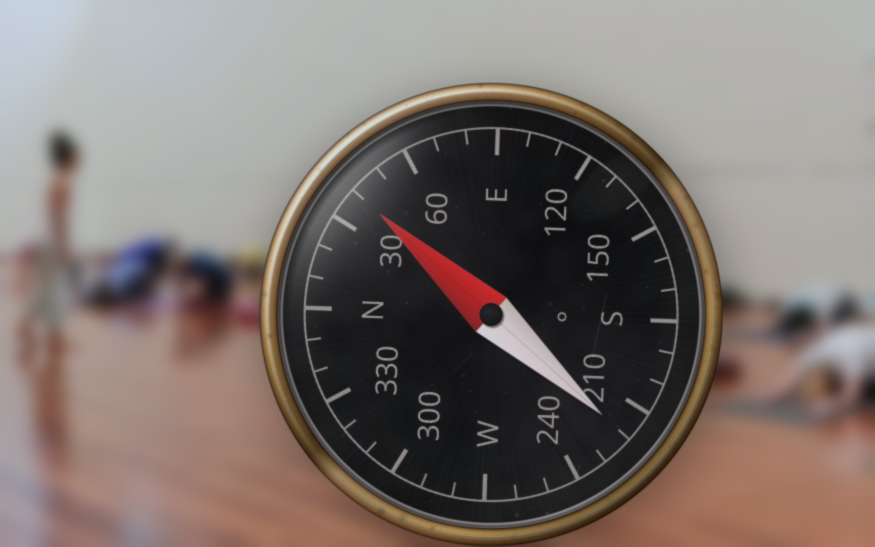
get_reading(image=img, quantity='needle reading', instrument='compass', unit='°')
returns 40 °
